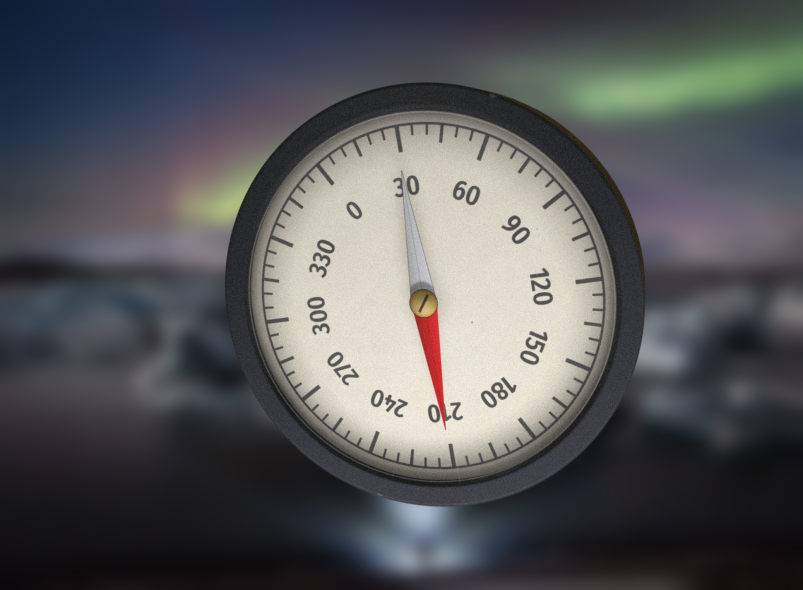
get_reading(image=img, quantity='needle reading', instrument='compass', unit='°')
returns 210 °
